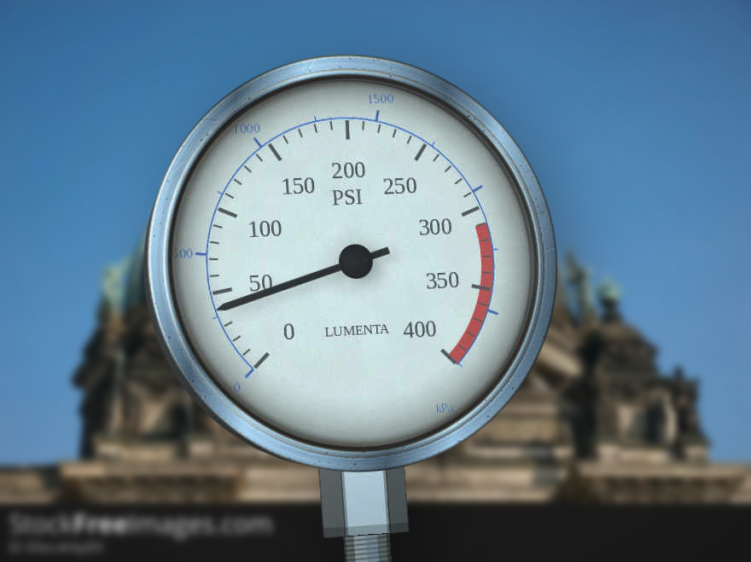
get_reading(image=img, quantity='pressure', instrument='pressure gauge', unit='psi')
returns 40 psi
